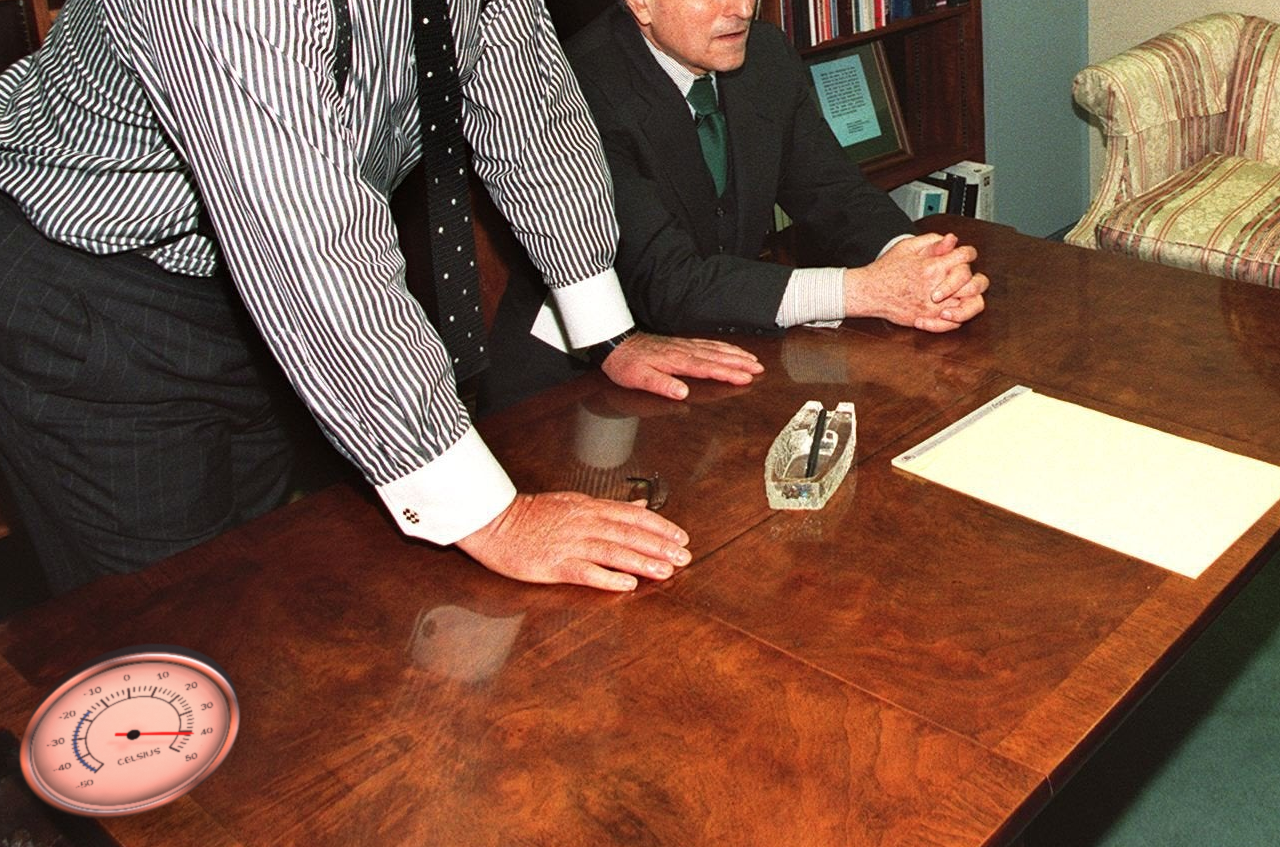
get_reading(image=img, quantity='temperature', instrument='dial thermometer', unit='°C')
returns 40 °C
